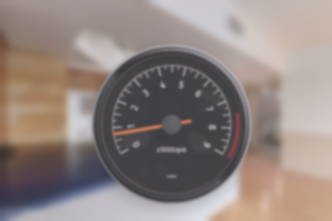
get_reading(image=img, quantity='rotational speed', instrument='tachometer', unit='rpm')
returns 750 rpm
